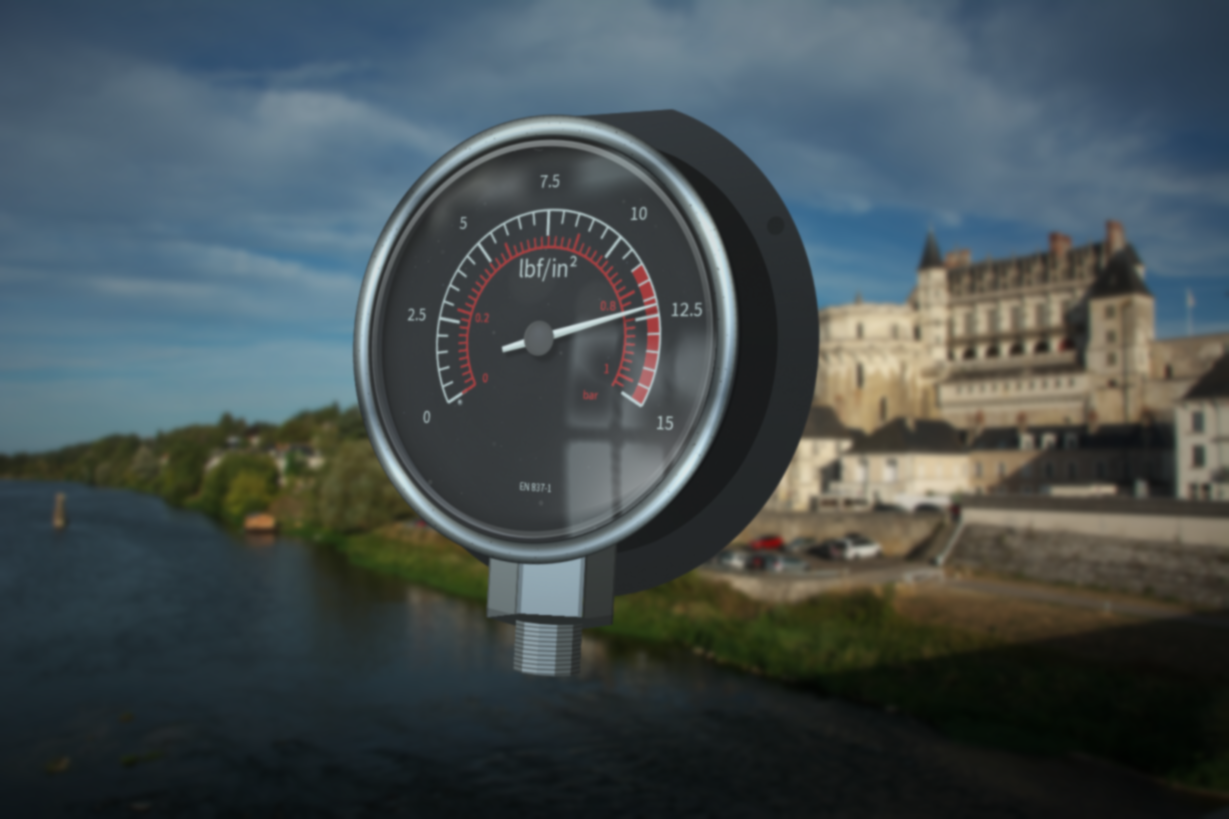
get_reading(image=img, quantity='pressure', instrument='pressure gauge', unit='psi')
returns 12.25 psi
